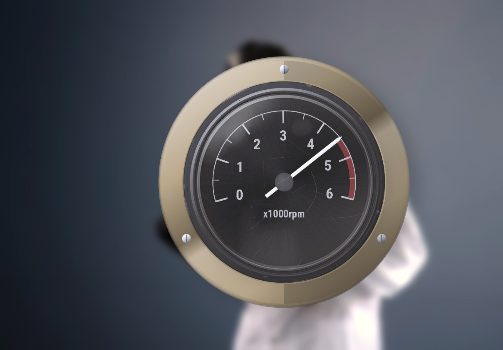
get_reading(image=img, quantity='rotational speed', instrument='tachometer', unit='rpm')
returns 4500 rpm
